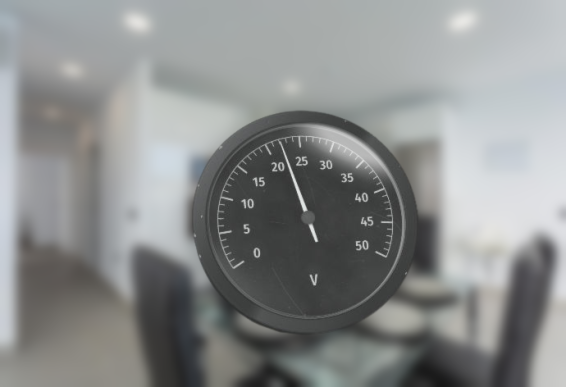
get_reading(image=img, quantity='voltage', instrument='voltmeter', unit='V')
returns 22 V
